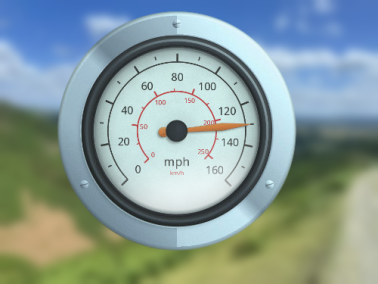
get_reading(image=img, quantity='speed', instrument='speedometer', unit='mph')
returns 130 mph
